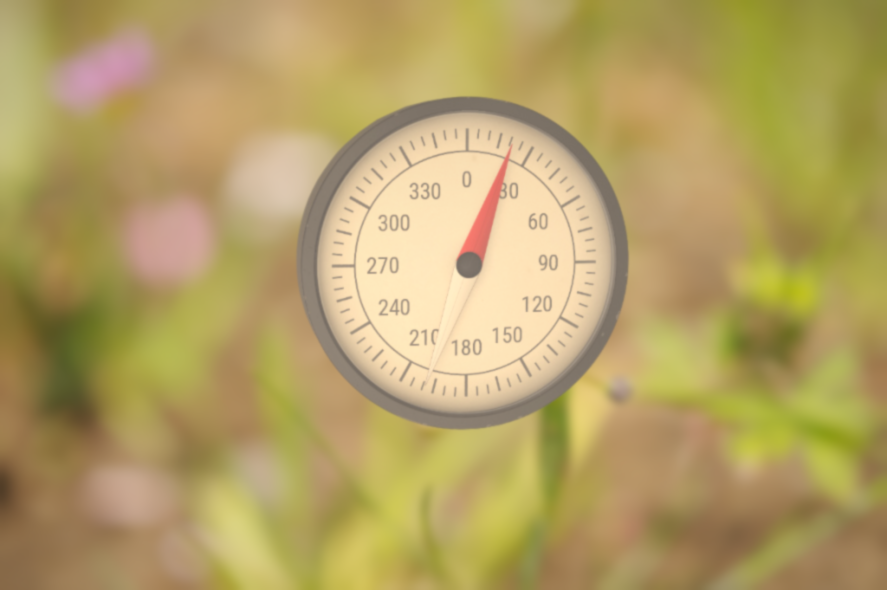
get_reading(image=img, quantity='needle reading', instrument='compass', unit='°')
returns 20 °
